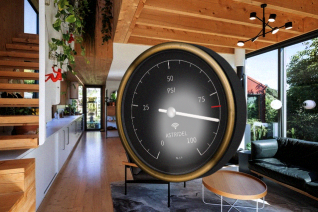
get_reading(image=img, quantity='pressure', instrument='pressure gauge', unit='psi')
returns 85 psi
